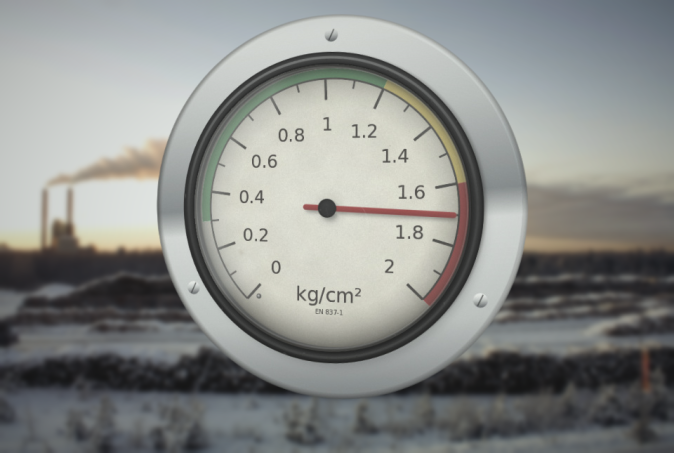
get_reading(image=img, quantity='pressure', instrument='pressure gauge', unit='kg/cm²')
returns 1.7 kg/cm²
